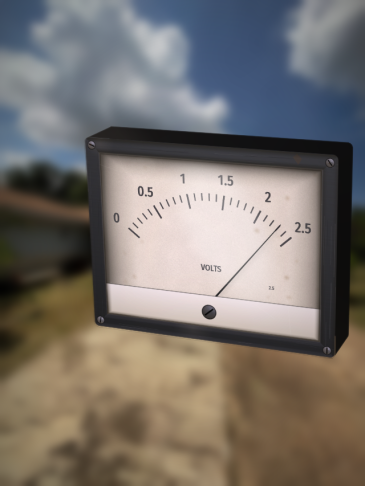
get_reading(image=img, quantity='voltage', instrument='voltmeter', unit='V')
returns 2.3 V
